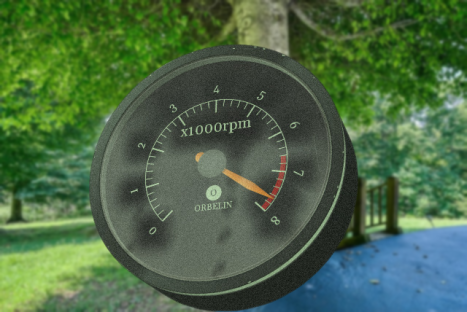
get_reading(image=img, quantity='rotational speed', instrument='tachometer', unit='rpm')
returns 7700 rpm
